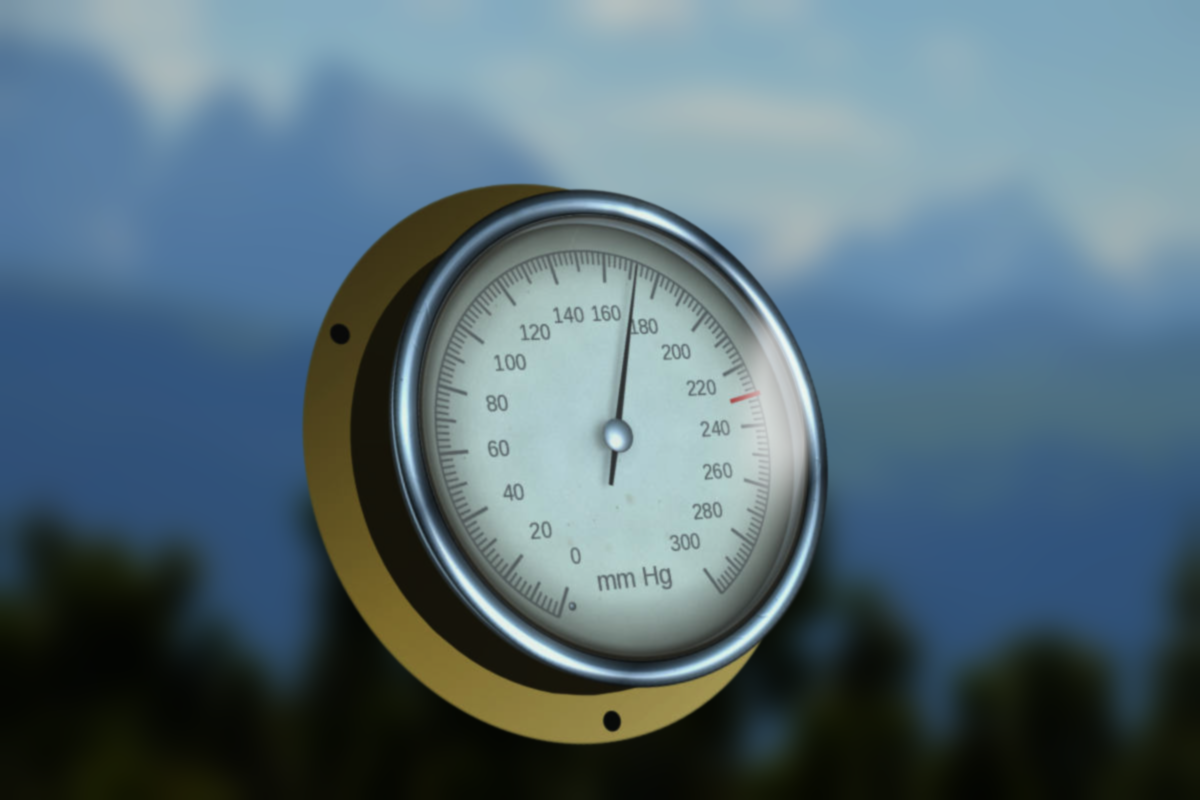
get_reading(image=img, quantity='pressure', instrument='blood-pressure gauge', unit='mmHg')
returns 170 mmHg
